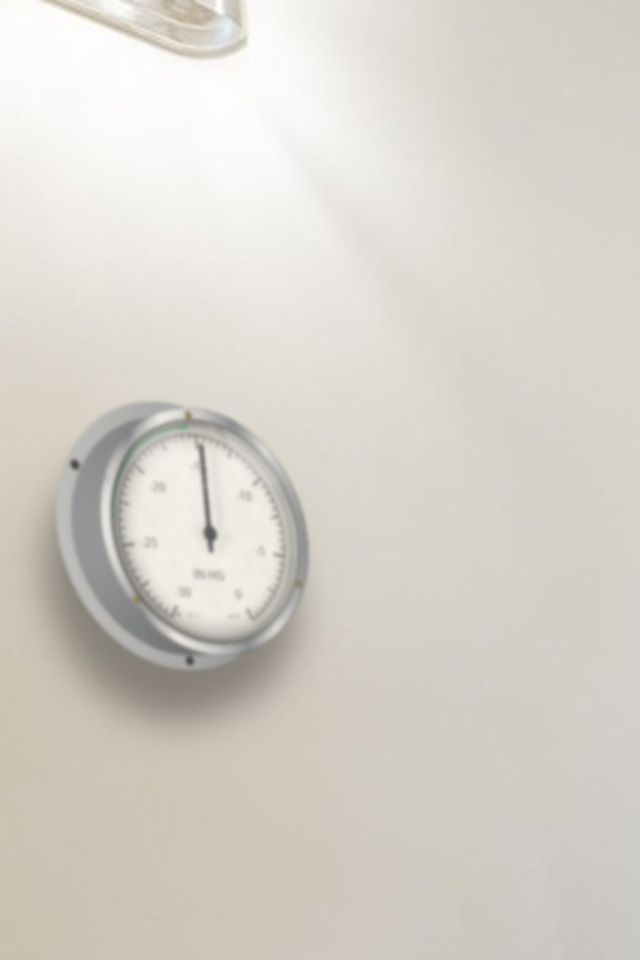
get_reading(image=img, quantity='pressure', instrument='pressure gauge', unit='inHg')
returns -15 inHg
